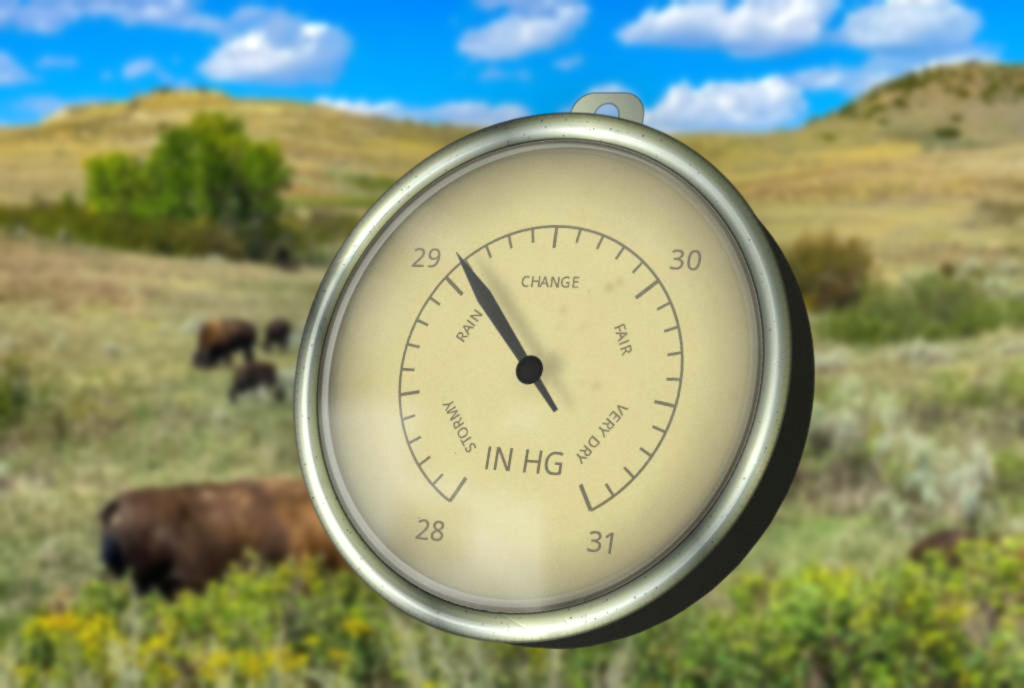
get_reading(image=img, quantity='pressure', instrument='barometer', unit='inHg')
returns 29.1 inHg
